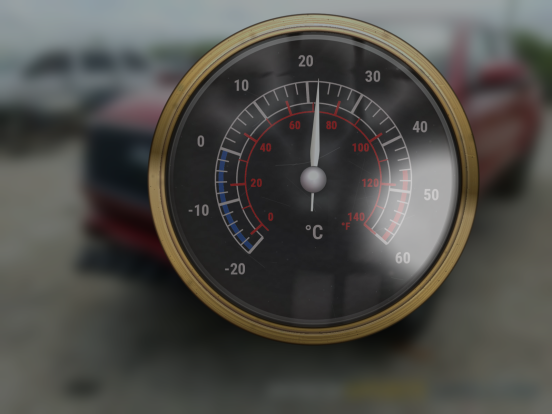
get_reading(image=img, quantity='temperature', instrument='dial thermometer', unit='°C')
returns 22 °C
